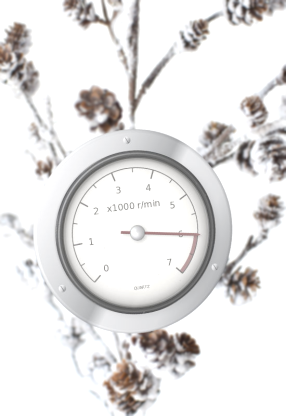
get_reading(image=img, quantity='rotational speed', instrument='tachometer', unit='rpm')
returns 6000 rpm
